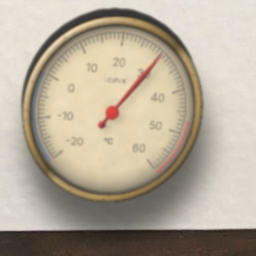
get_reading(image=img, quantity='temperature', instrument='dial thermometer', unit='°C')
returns 30 °C
